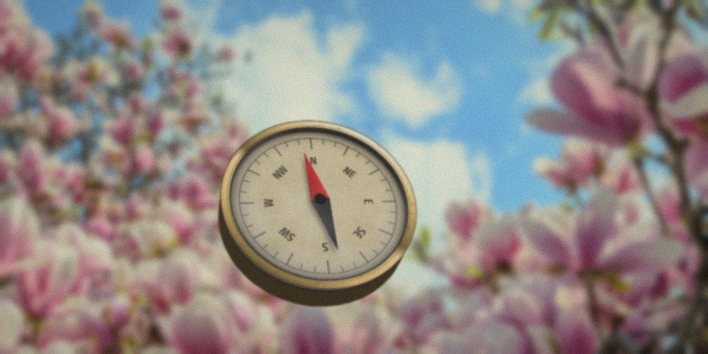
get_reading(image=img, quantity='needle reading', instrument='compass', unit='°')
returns 350 °
